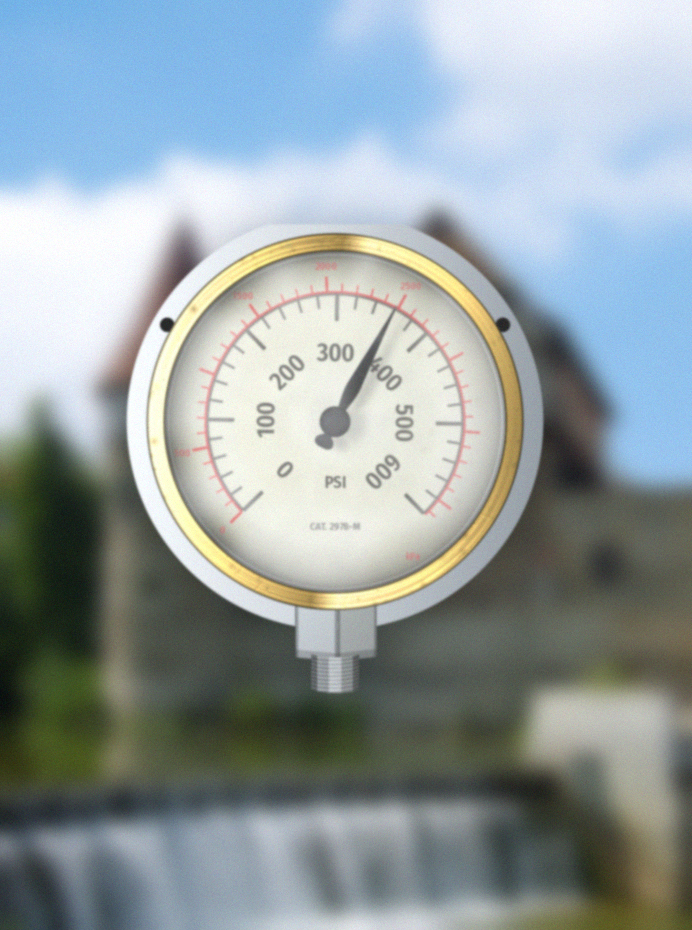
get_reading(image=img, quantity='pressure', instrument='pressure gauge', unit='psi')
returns 360 psi
